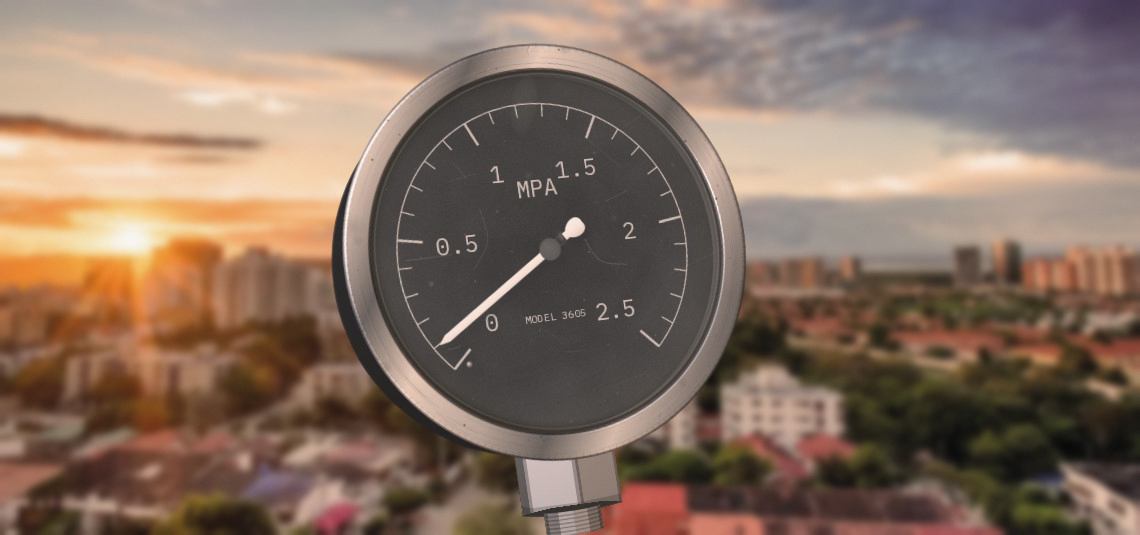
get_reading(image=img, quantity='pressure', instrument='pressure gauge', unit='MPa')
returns 0.1 MPa
